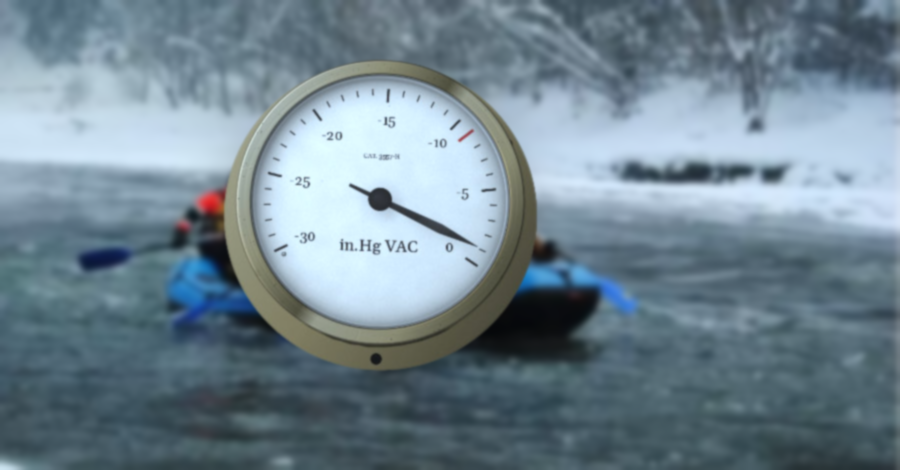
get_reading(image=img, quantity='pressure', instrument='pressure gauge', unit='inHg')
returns -1 inHg
